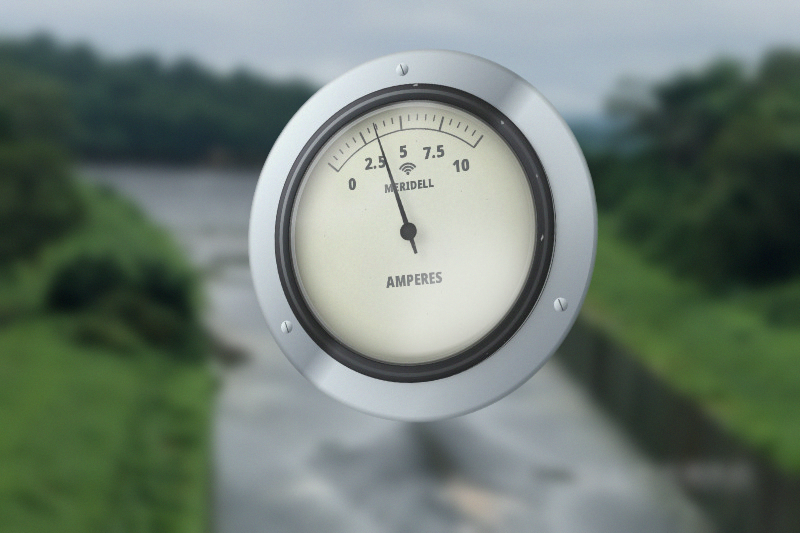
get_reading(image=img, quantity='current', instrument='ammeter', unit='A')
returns 3.5 A
